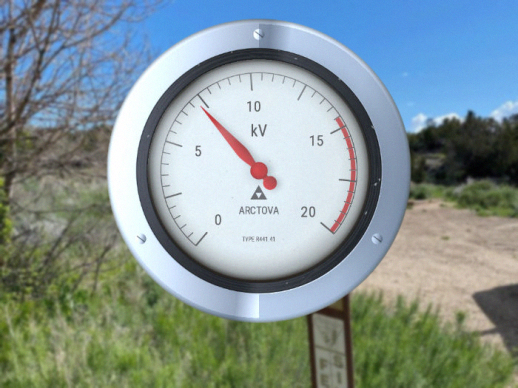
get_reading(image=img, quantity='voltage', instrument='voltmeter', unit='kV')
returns 7.25 kV
